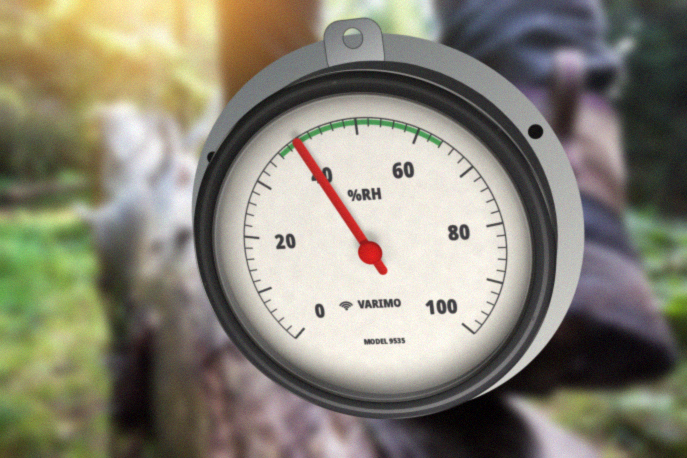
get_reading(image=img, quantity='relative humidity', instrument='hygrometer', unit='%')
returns 40 %
